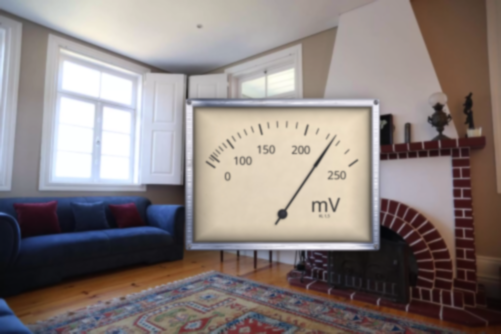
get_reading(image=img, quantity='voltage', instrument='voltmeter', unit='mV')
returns 225 mV
